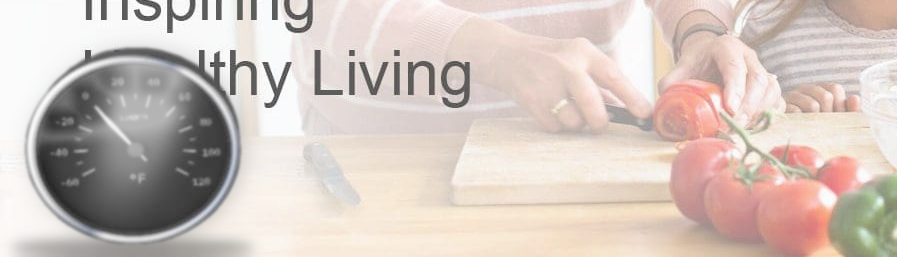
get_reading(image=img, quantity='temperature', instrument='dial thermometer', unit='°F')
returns 0 °F
